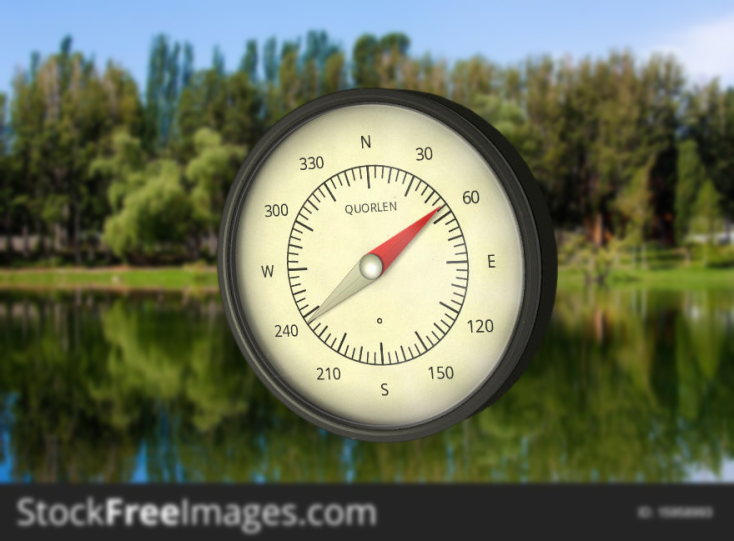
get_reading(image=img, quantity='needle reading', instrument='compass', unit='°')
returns 55 °
